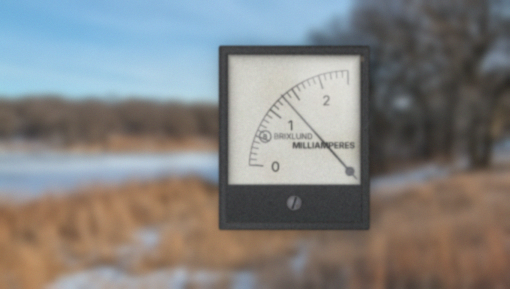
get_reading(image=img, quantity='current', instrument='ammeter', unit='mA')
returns 1.3 mA
